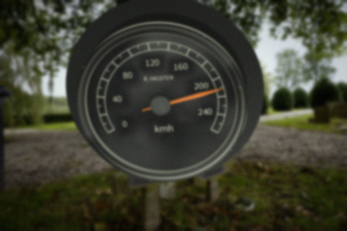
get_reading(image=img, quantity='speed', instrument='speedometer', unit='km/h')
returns 210 km/h
